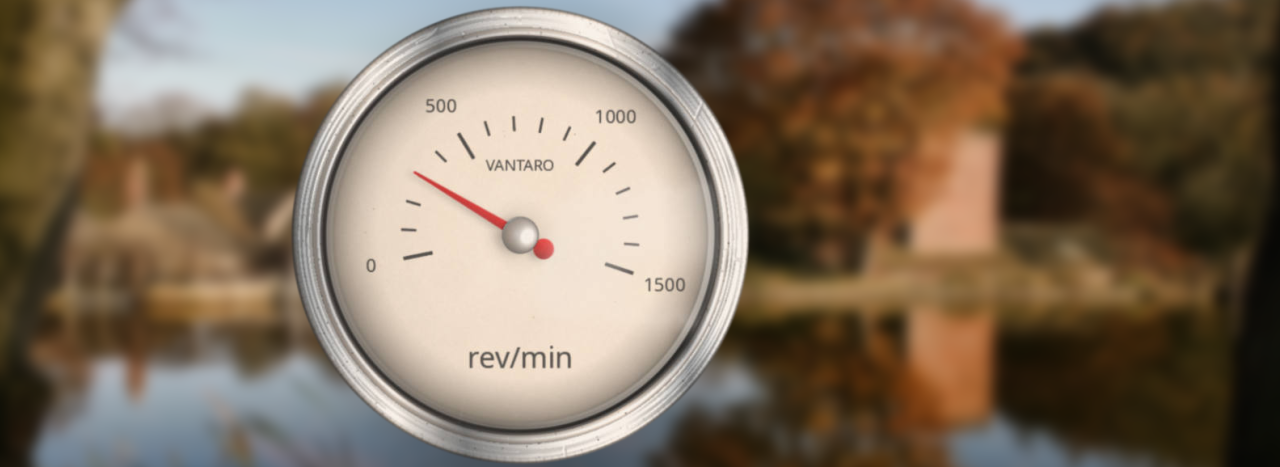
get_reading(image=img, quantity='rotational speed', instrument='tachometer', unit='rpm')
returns 300 rpm
